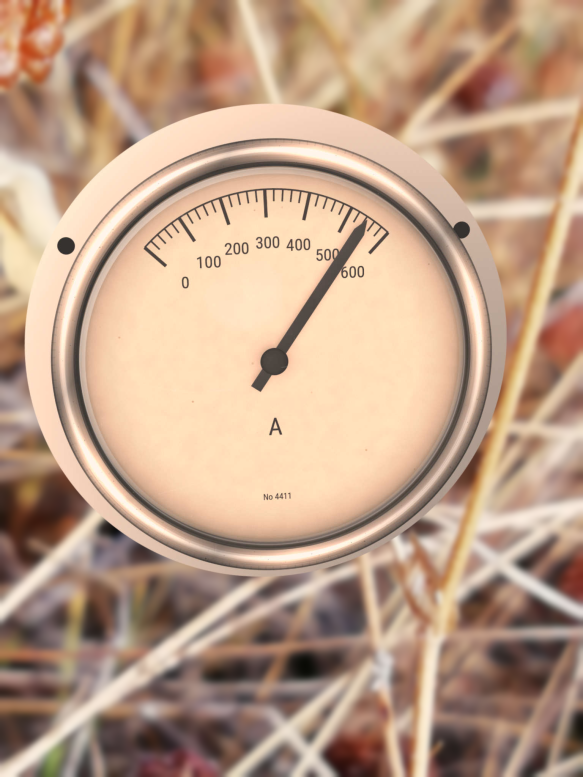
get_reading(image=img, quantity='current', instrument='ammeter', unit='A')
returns 540 A
